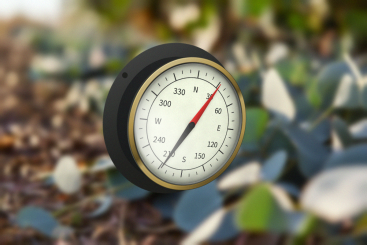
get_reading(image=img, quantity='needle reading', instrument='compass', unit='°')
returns 30 °
